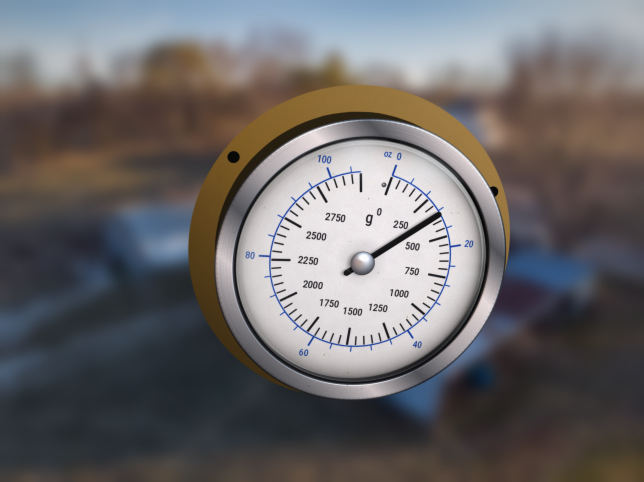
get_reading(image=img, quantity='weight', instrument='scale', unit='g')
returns 350 g
